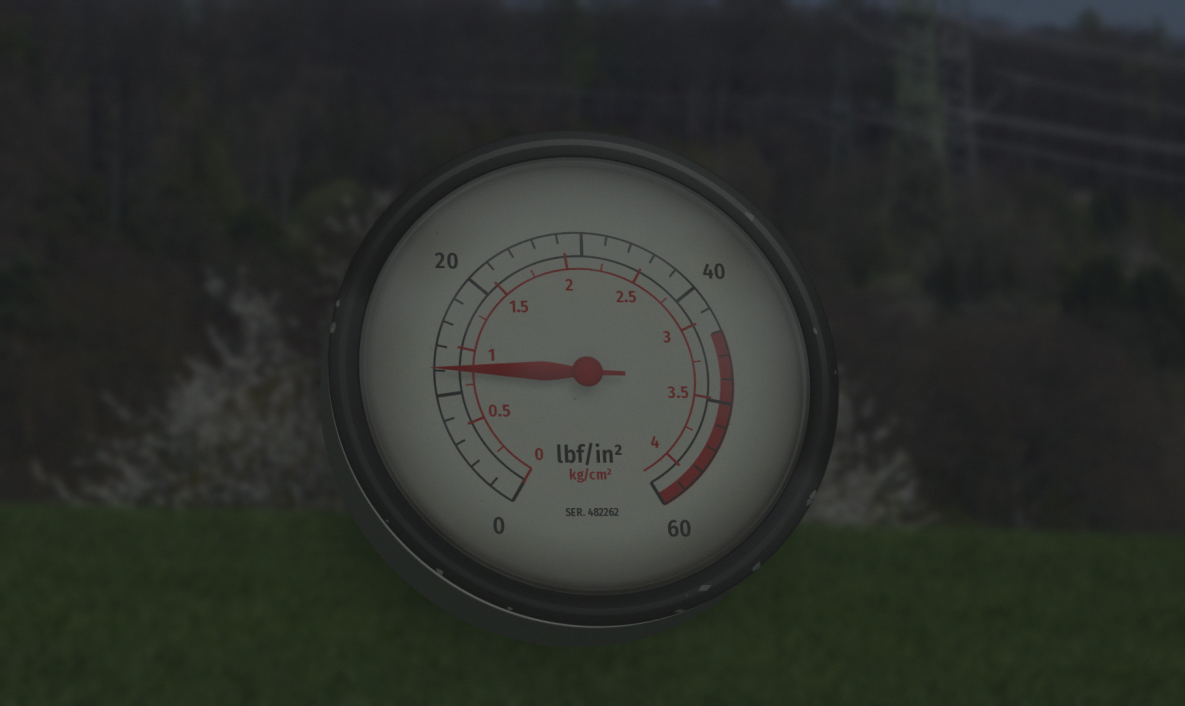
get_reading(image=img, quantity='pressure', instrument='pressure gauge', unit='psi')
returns 12 psi
